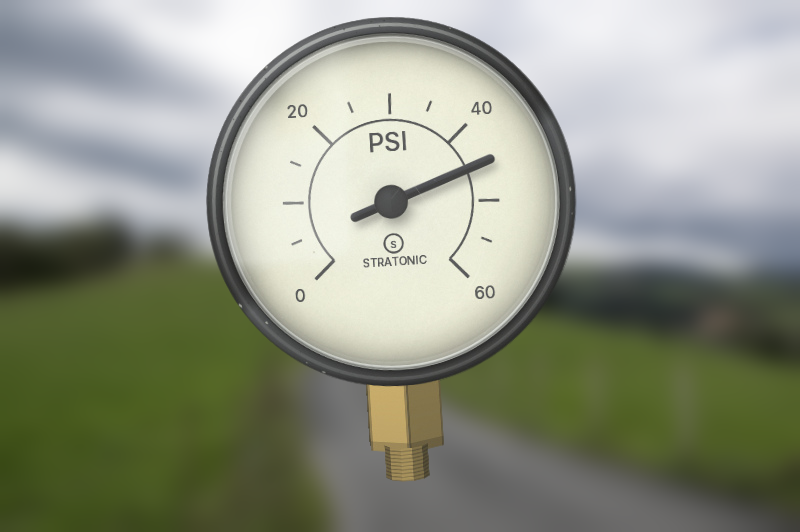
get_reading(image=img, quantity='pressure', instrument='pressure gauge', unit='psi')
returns 45 psi
